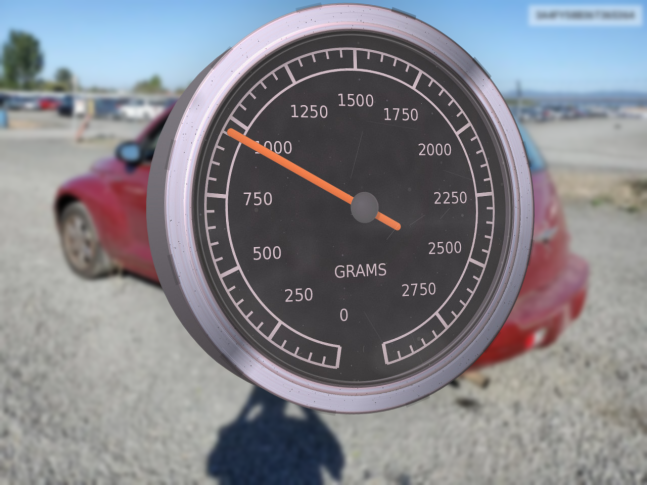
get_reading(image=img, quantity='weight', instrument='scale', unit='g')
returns 950 g
